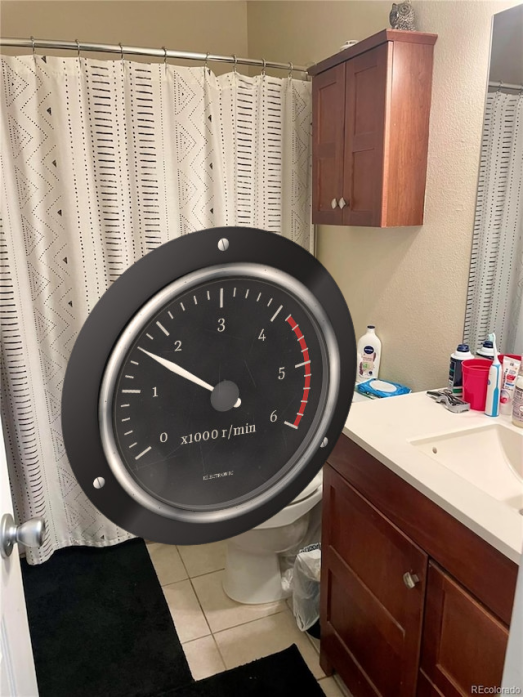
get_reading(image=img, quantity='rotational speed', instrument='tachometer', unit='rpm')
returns 1600 rpm
